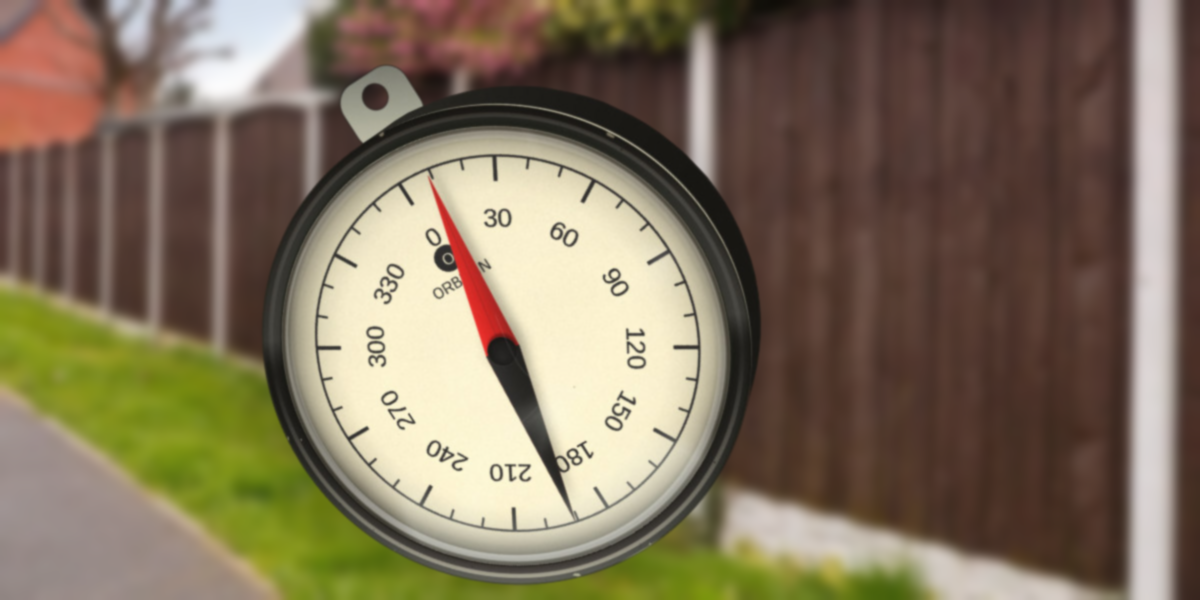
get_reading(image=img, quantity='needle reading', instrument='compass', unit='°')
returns 10 °
